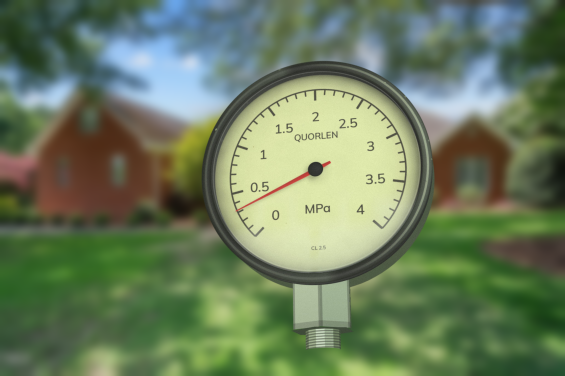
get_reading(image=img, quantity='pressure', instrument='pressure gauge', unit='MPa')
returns 0.3 MPa
